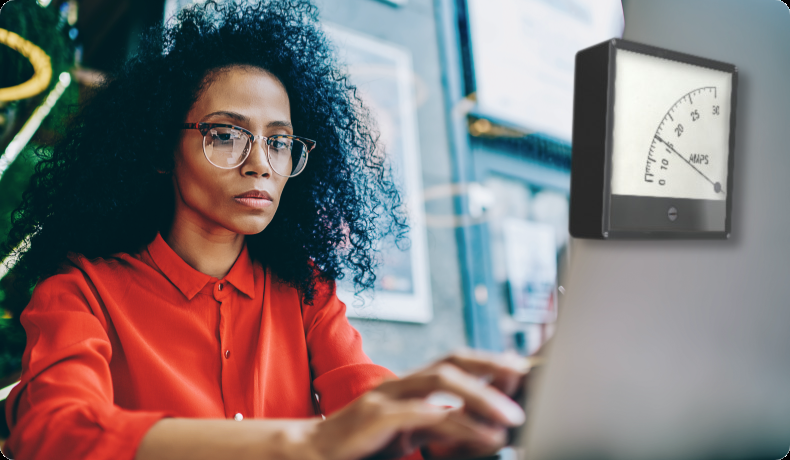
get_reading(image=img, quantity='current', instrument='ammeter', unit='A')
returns 15 A
